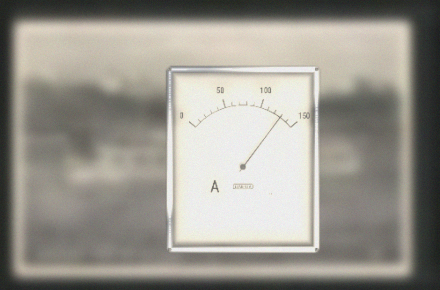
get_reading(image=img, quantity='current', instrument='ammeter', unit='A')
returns 130 A
